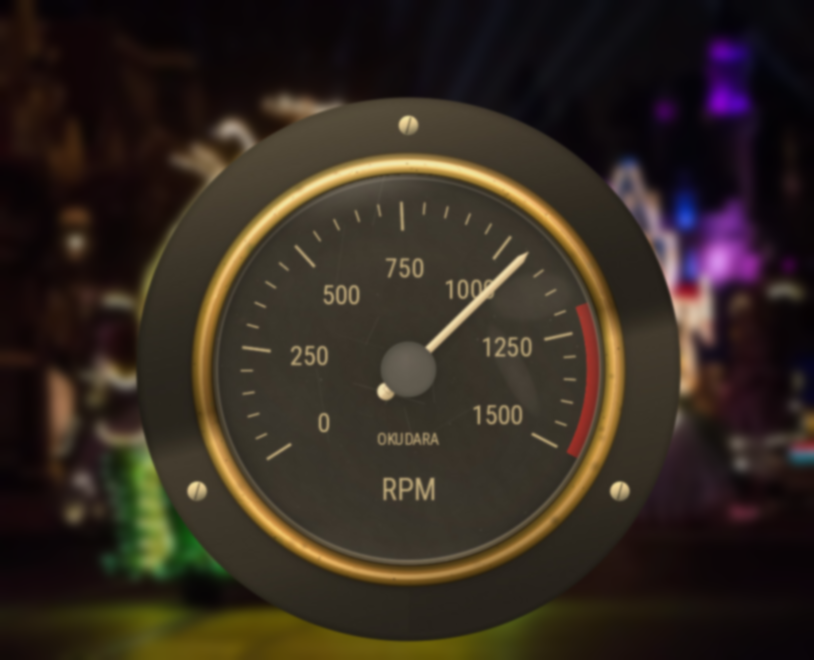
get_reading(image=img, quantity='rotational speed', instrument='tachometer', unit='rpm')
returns 1050 rpm
